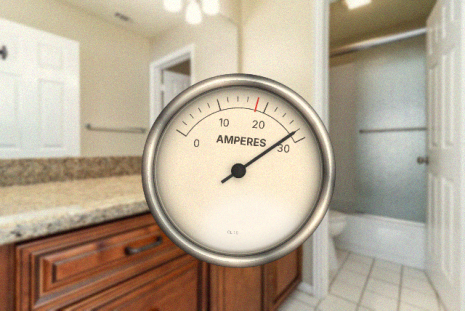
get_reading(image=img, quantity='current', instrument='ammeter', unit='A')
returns 28 A
